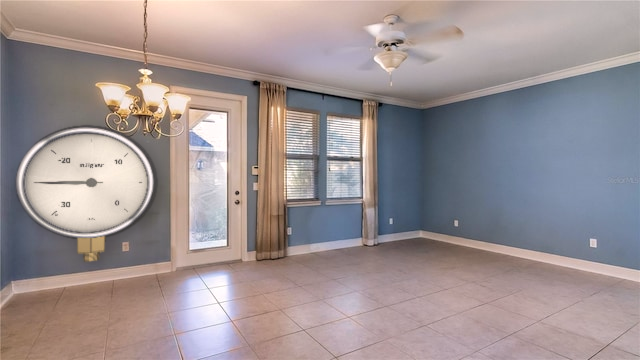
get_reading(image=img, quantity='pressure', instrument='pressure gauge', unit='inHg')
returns -25 inHg
